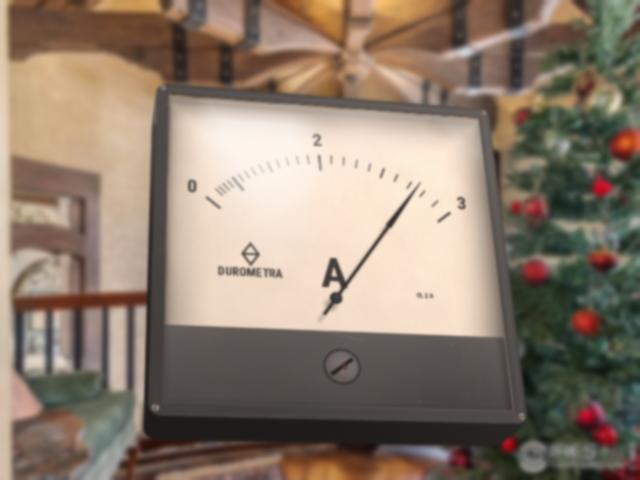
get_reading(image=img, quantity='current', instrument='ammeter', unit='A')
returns 2.75 A
